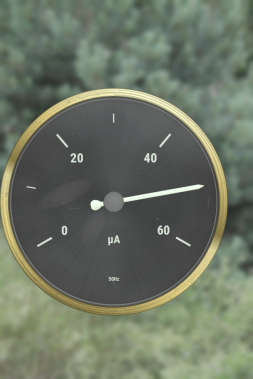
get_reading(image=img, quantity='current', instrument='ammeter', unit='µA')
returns 50 µA
